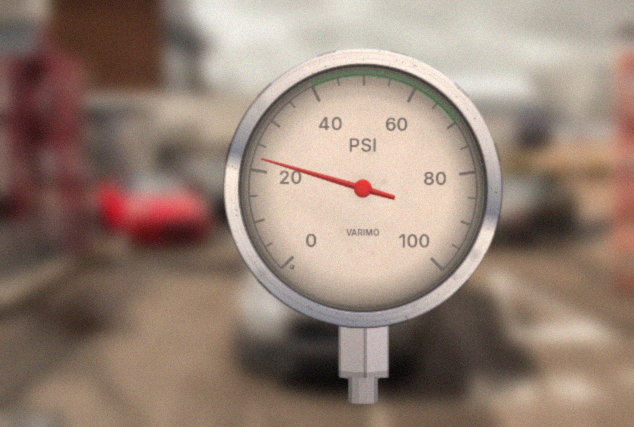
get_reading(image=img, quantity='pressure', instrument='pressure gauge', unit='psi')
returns 22.5 psi
